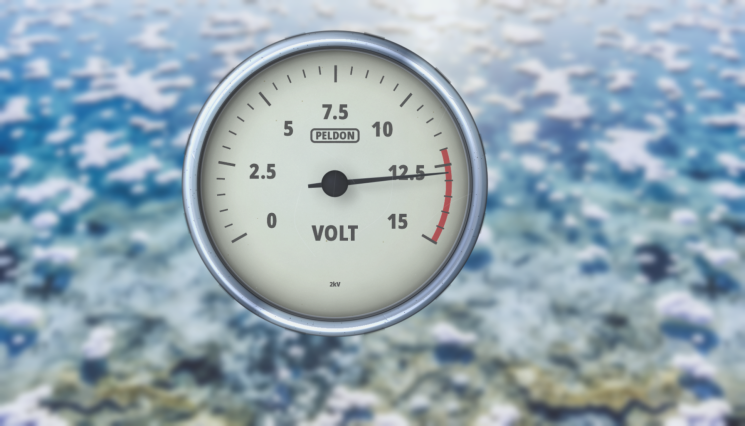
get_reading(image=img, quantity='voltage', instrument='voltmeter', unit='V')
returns 12.75 V
